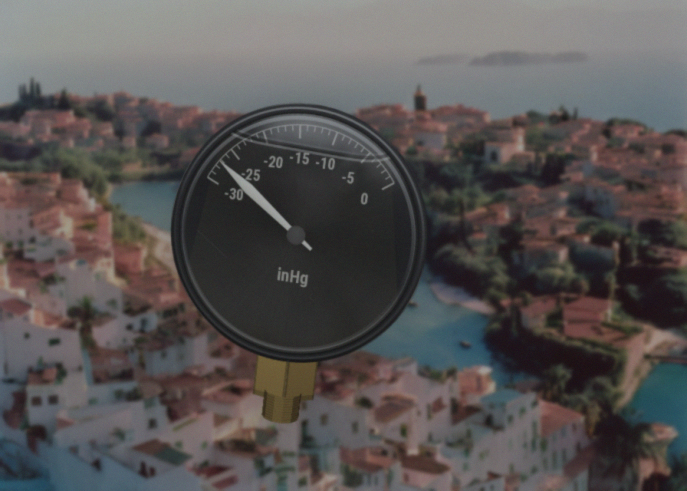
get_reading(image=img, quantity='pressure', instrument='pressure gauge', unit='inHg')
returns -27 inHg
